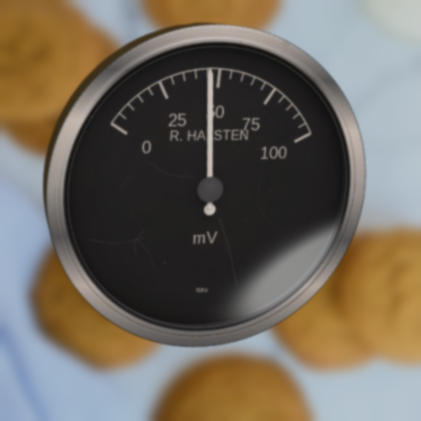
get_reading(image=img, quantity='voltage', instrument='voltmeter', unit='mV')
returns 45 mV
